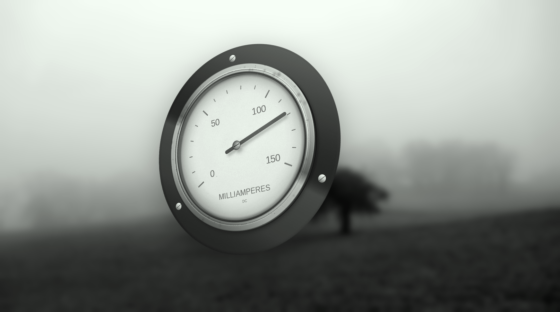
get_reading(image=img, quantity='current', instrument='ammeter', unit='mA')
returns 120 mA
